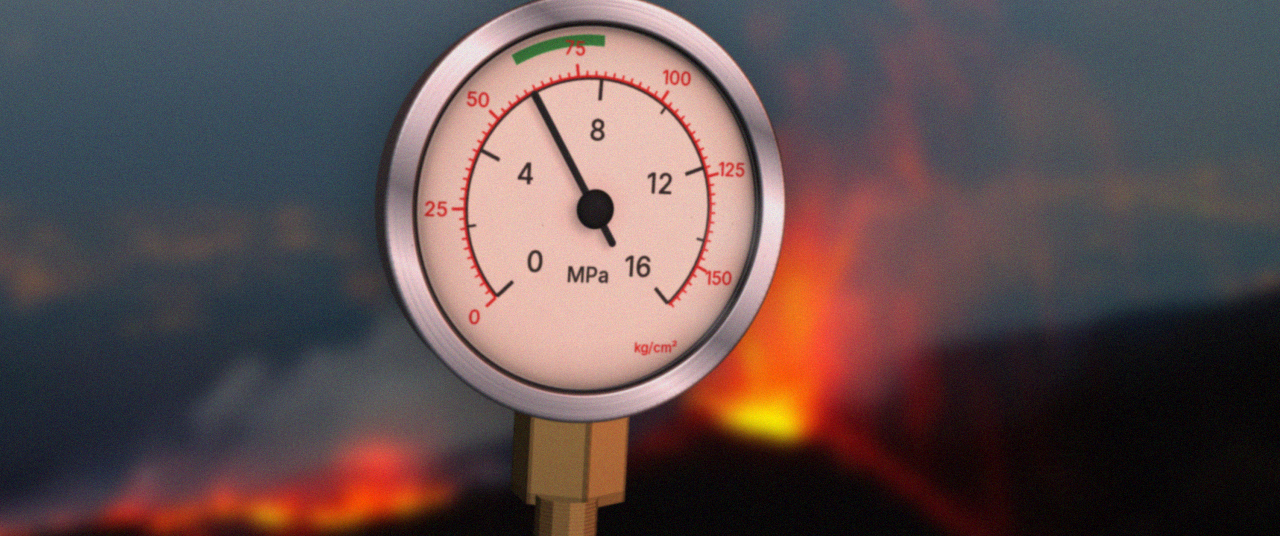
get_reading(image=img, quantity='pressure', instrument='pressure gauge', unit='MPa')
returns 6 MPa
